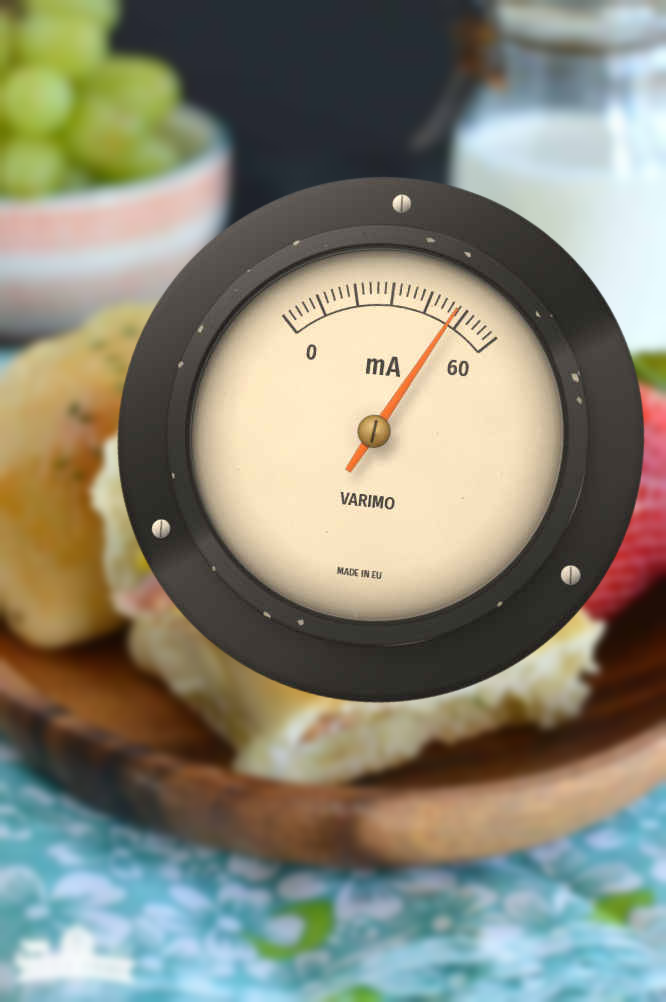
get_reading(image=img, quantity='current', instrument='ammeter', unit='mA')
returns 48 mA
